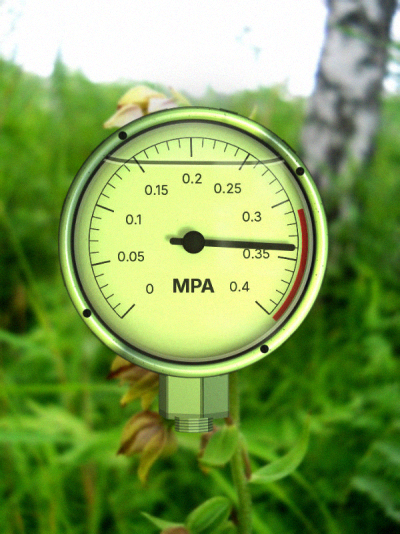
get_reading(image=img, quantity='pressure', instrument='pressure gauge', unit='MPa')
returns 0.34 MPa
